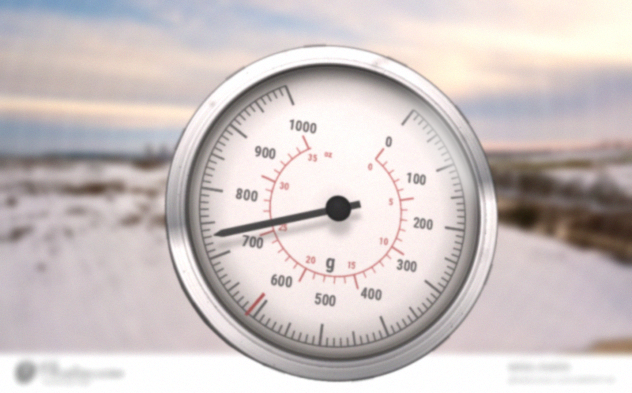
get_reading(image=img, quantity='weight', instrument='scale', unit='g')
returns 730 g
